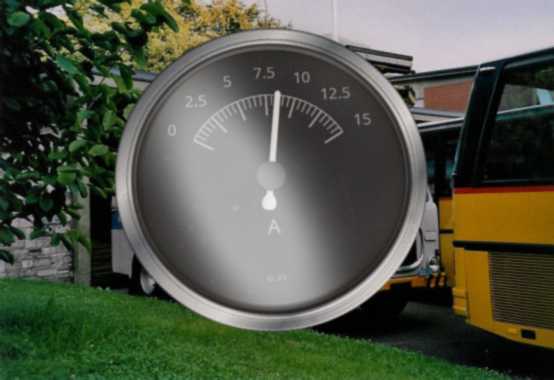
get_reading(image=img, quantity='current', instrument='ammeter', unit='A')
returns 8.5 A
